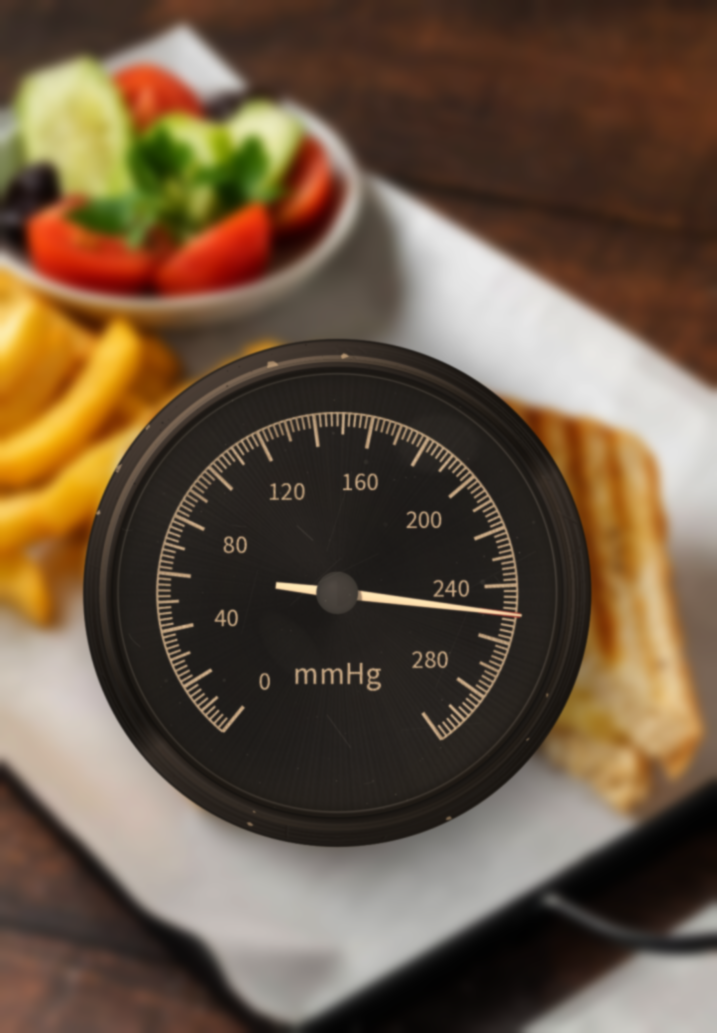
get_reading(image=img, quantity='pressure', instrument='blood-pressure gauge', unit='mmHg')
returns 250 mmHg
